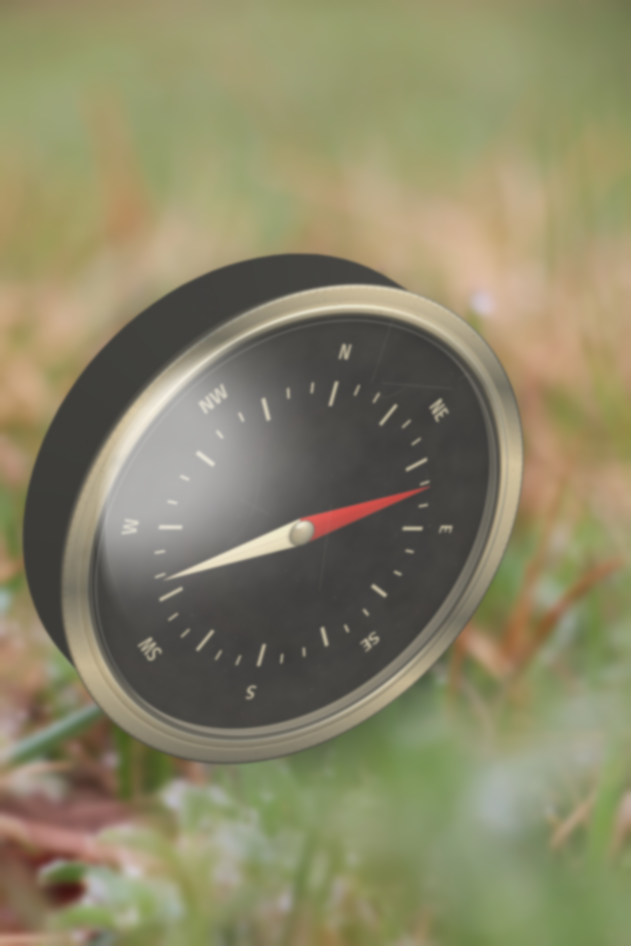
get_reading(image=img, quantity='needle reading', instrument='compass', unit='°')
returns 70 °
